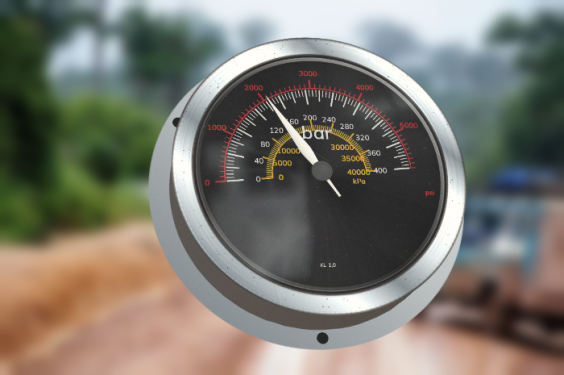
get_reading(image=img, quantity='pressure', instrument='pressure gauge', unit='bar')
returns 140 bar
